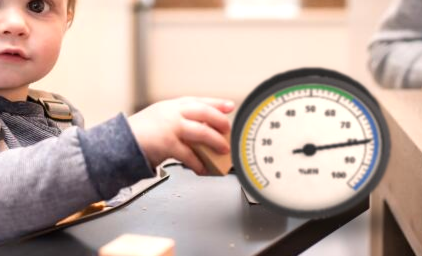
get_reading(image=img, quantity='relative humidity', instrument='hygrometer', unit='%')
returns 80 %
